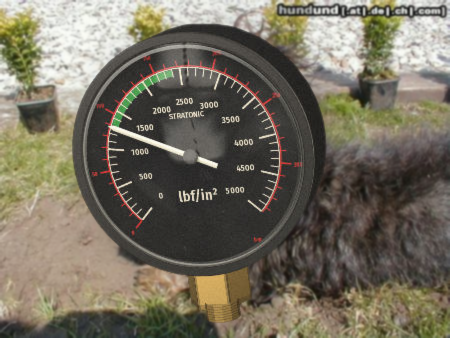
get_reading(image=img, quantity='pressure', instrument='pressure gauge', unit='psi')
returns 1300 psi
